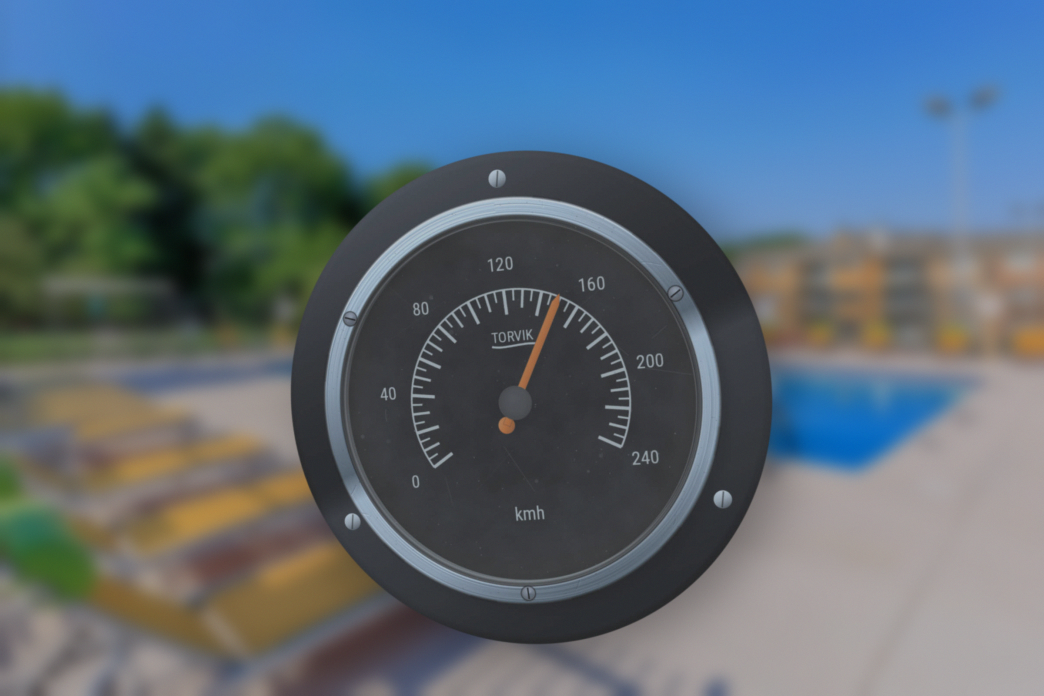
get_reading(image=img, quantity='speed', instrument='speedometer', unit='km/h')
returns 150 km/h
